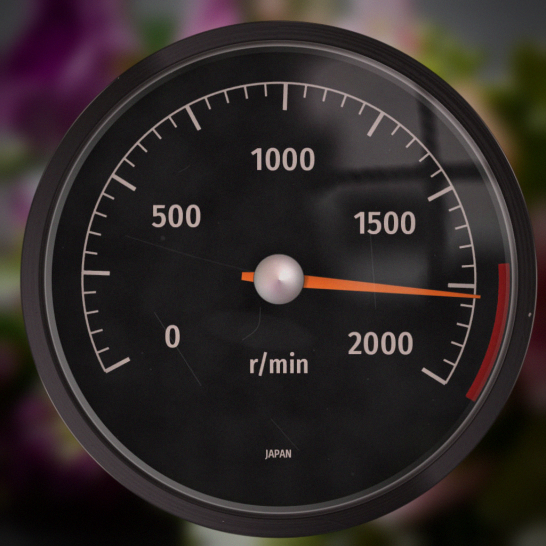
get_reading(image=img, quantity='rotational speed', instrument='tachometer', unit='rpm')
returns 1775 rpm
